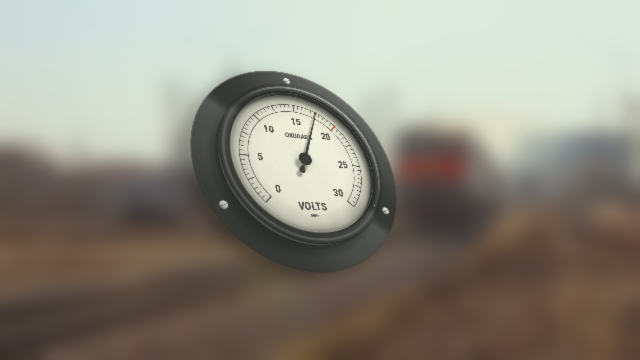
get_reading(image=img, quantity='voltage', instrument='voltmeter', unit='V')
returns 17.5 V
